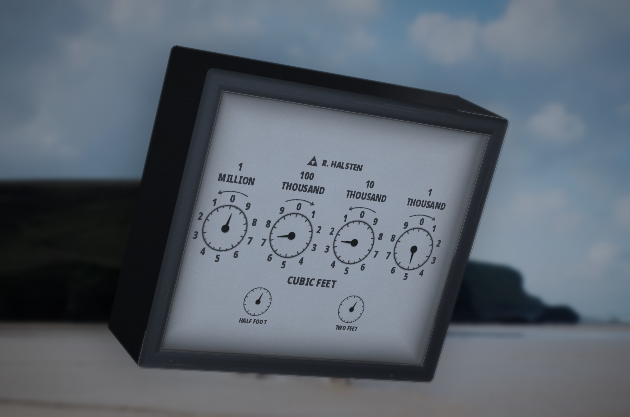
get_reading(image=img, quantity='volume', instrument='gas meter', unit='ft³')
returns 972500 ft³
